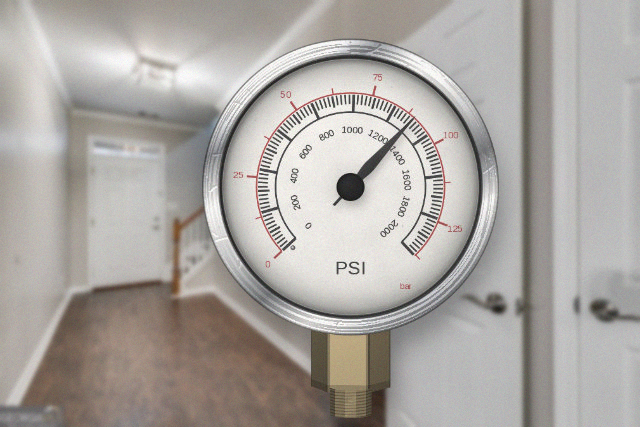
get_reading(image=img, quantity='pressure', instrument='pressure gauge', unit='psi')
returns 1300 psi
